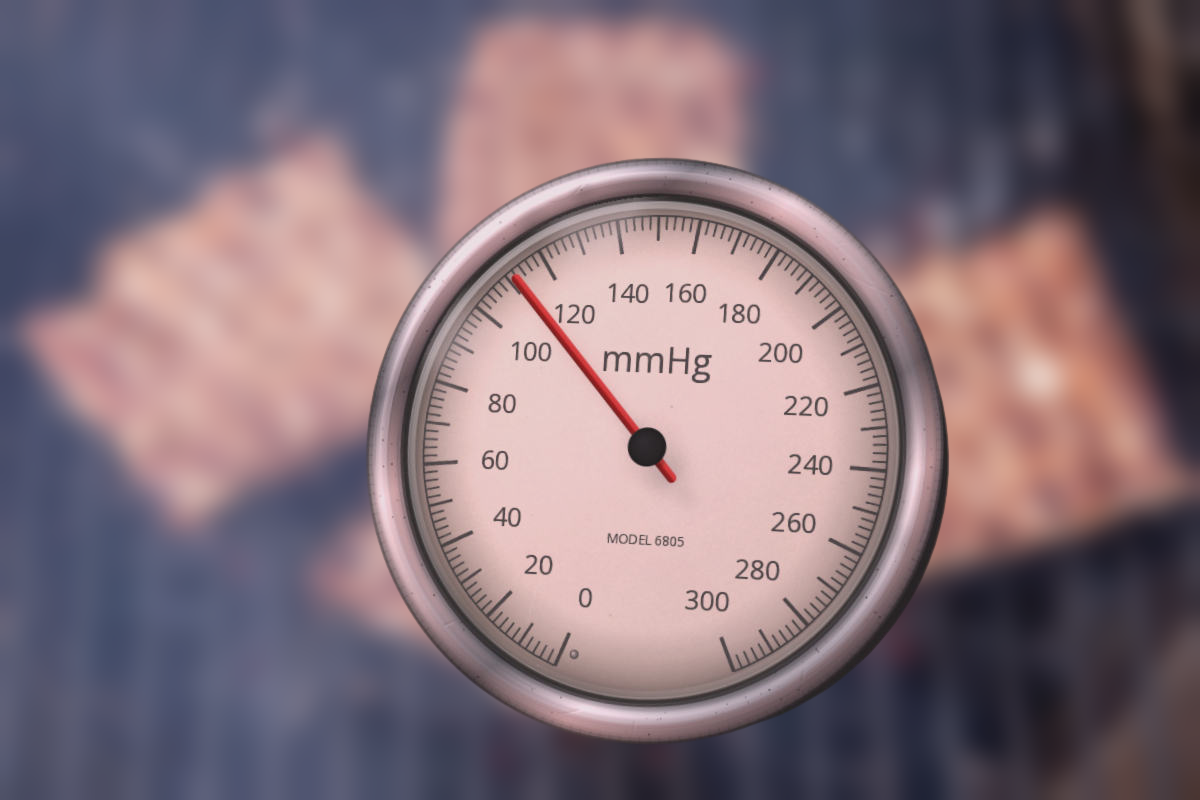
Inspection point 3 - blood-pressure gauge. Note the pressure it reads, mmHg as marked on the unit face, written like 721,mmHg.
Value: 112,mmHg
